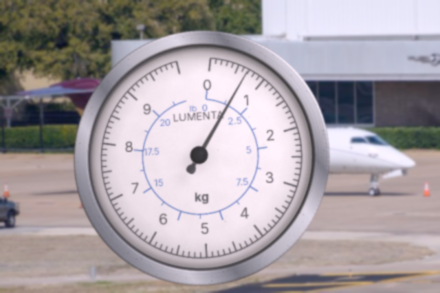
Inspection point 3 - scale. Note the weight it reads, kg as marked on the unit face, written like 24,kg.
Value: 0.7,kg
